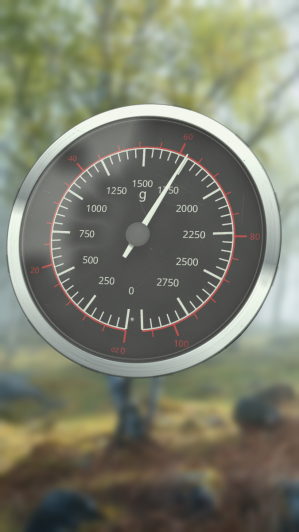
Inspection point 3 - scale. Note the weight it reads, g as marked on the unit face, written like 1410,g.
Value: 1750,g
